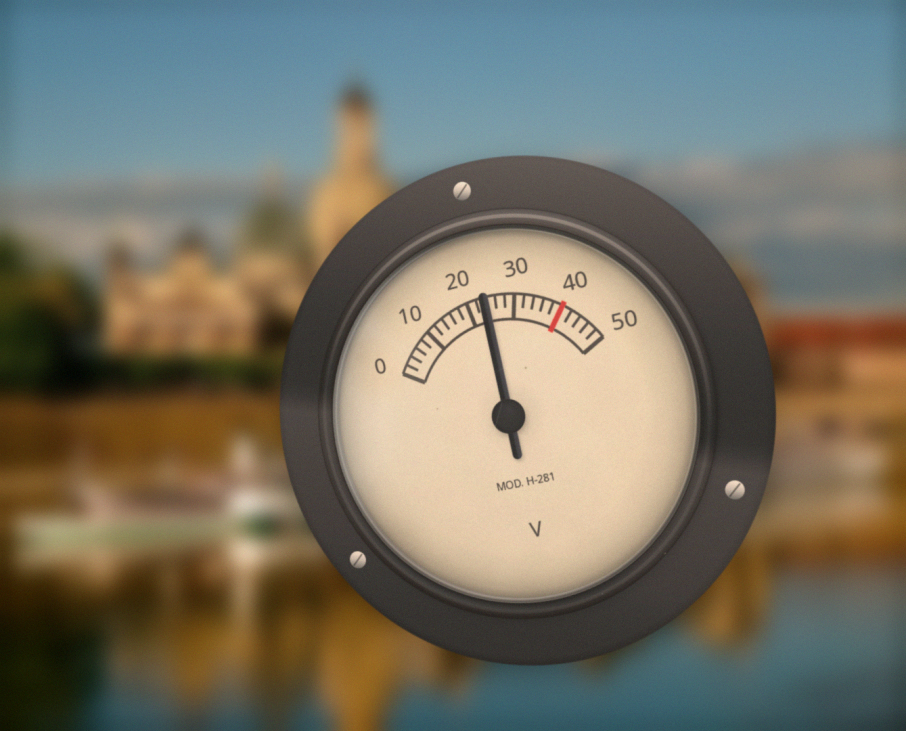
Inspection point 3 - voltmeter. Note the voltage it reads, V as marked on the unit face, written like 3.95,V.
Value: 24,V
